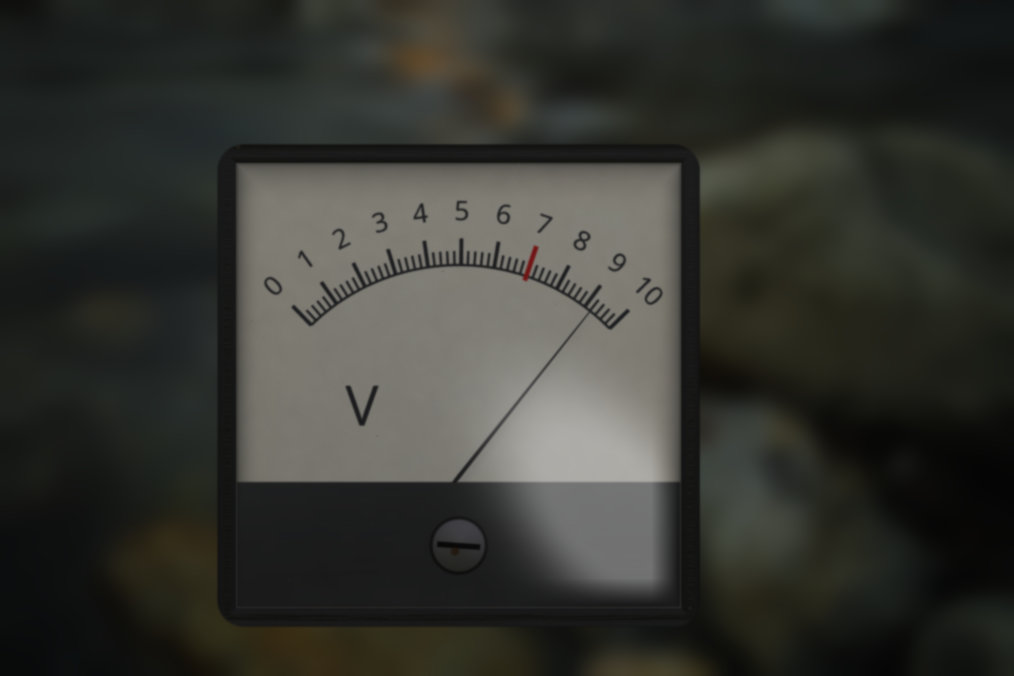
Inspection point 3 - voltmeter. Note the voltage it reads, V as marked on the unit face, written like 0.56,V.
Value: 9.2,V
